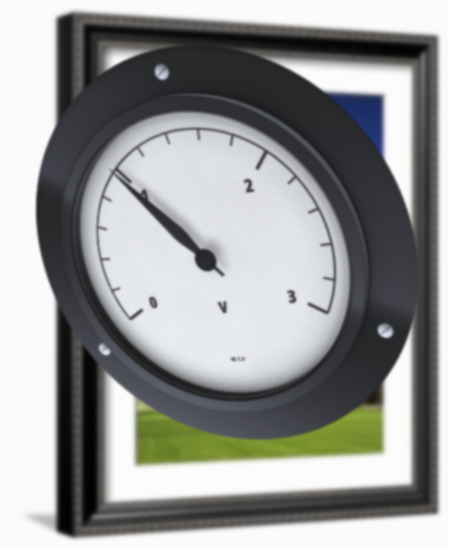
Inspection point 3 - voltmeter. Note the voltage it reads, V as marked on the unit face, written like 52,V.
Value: 1,V
